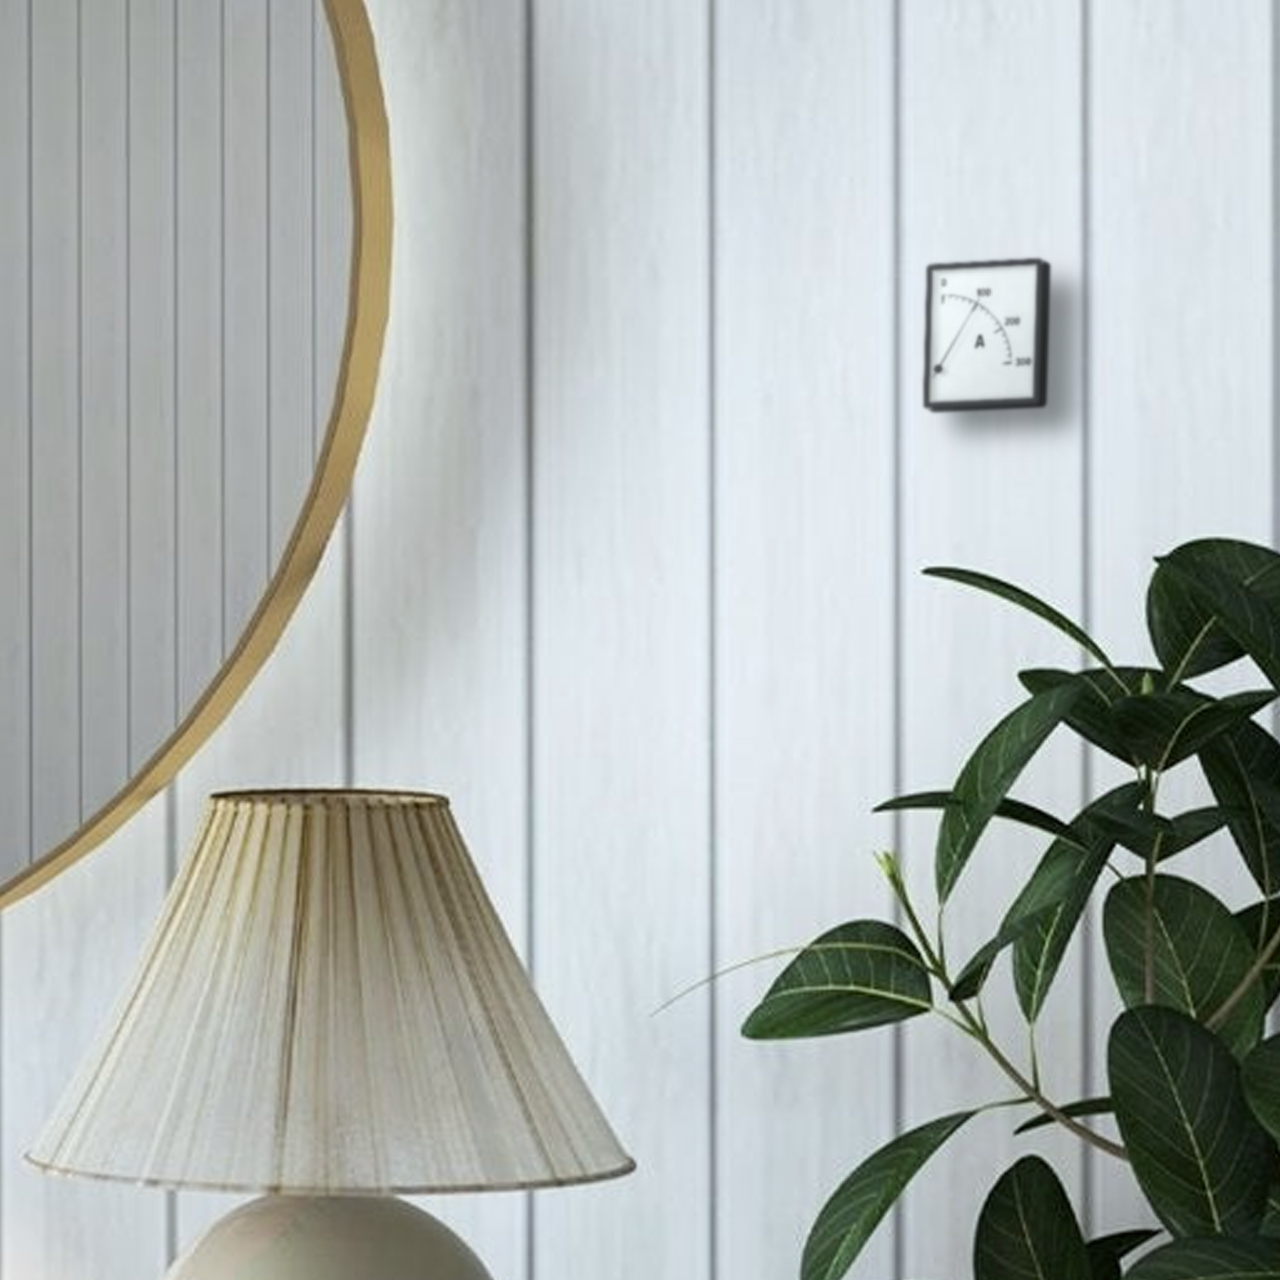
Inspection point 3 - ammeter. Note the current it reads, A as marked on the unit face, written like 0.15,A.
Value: 100,A
